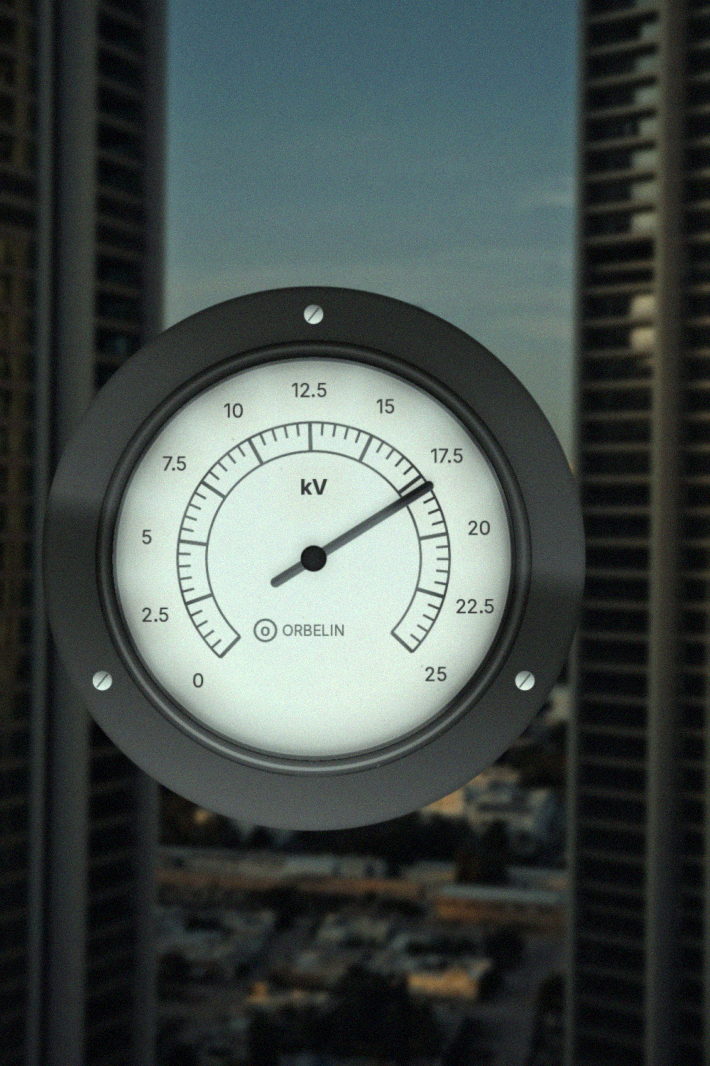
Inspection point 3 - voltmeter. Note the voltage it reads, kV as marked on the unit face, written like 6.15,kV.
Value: 18,kV
